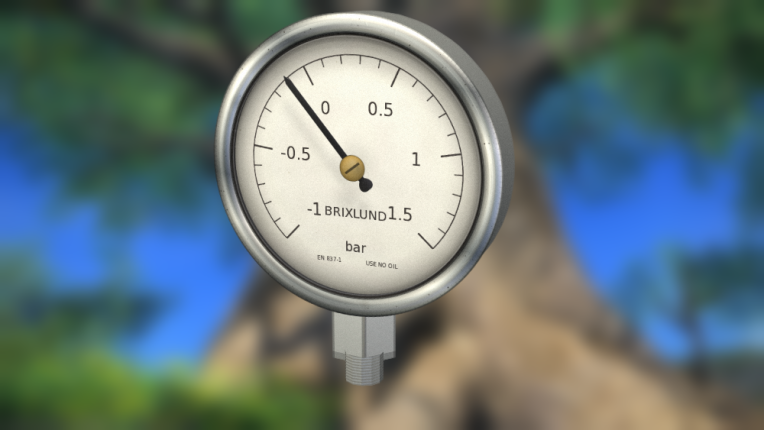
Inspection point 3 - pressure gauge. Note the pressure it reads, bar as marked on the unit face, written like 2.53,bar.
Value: -0.1,bar
